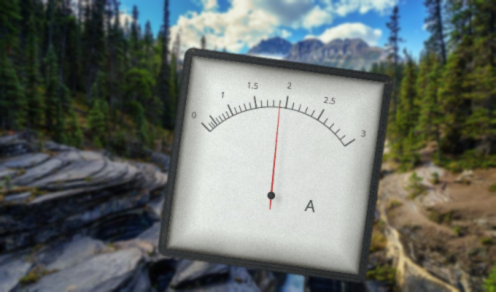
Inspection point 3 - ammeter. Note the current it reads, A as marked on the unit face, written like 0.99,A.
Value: 1.9,A
